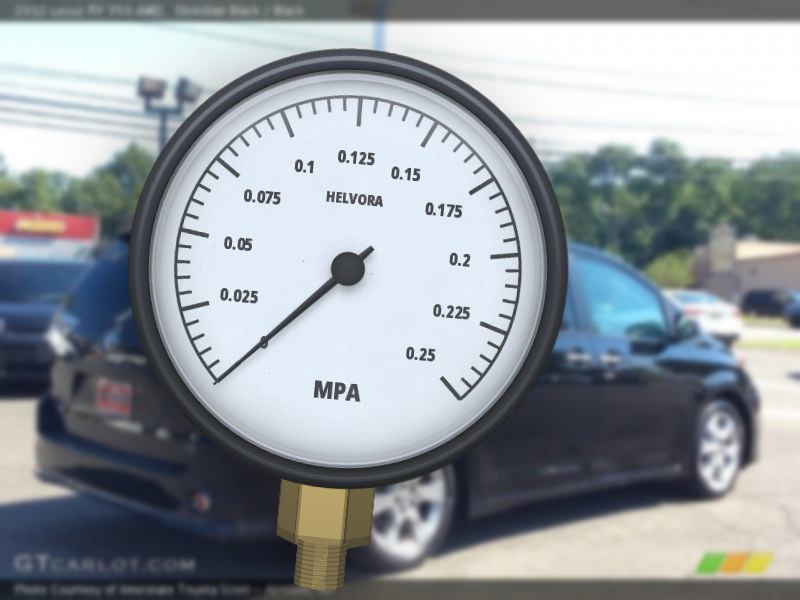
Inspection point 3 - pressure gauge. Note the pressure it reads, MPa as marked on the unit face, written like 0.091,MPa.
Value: 0,MPa
